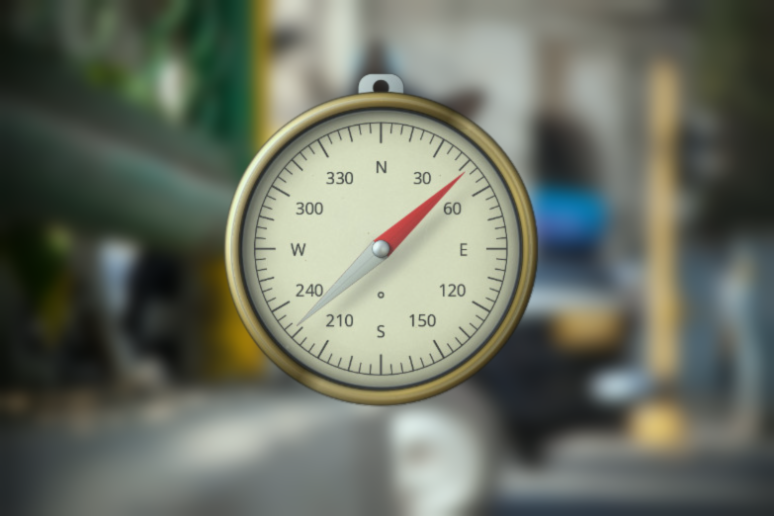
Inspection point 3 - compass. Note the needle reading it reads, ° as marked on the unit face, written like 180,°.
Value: 47.5,°
